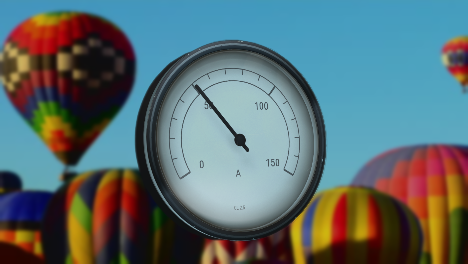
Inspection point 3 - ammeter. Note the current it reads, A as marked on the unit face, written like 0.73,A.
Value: 50,A
